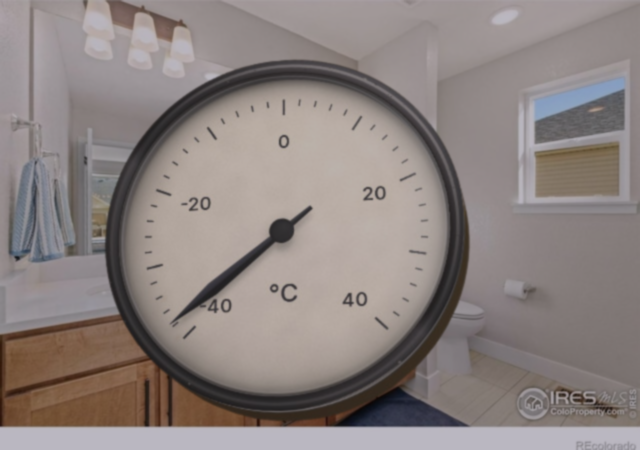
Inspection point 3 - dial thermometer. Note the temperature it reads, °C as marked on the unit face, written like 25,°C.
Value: -38,°C
